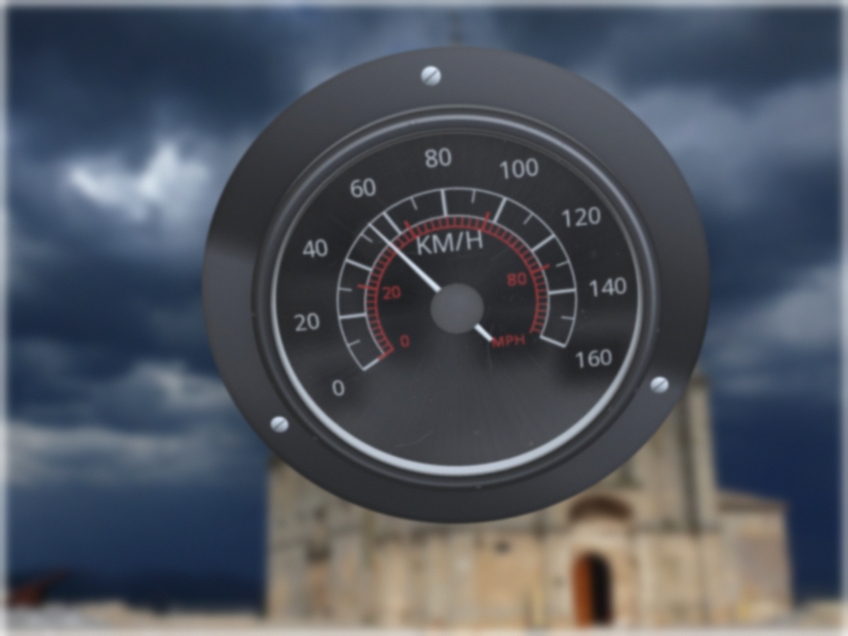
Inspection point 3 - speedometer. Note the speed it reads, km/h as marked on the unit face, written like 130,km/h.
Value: 55,km/h
